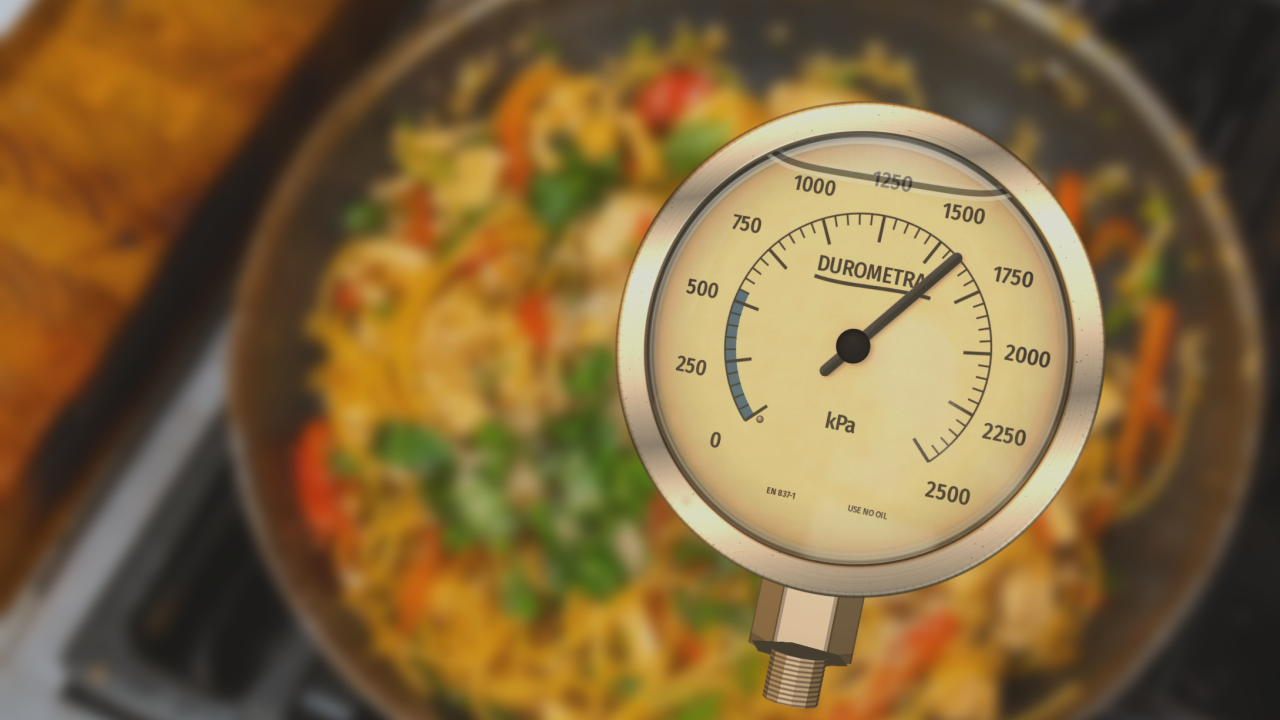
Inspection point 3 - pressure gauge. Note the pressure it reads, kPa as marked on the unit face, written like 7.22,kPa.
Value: 1600,kPa
